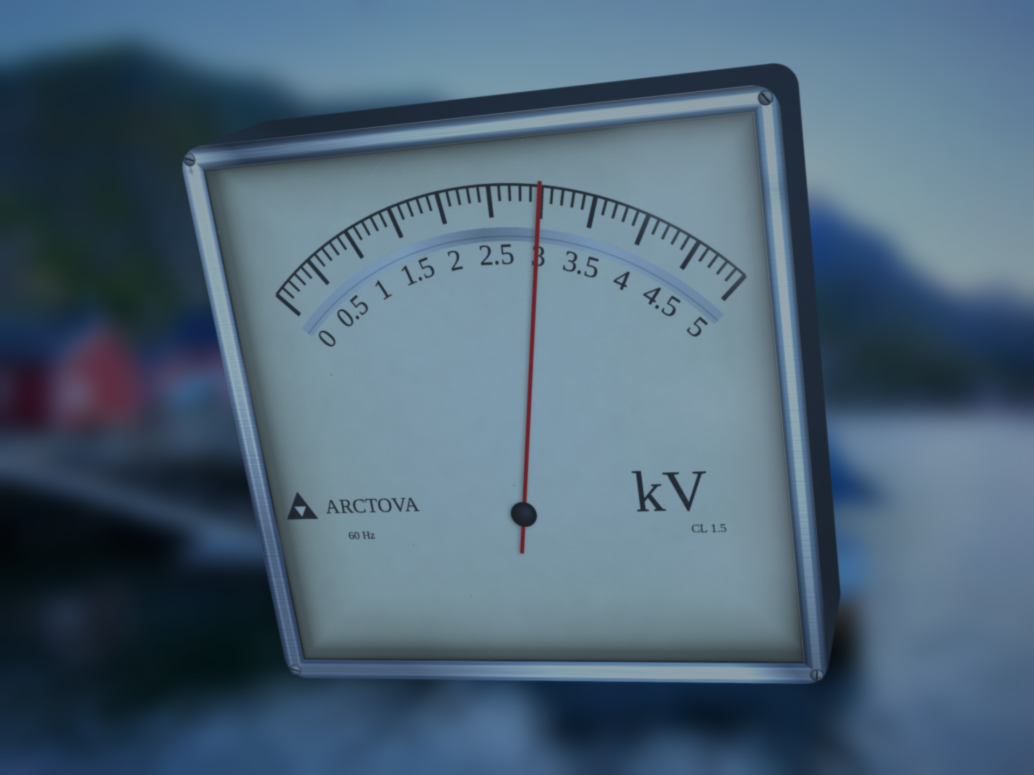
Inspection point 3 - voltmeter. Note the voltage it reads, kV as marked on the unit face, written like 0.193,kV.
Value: 3,kV
